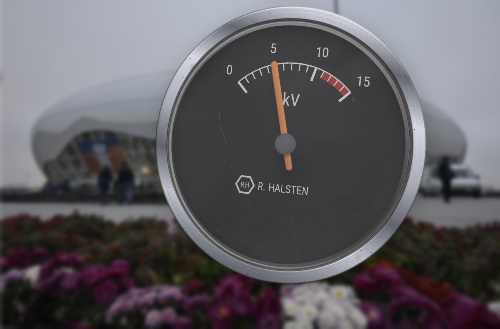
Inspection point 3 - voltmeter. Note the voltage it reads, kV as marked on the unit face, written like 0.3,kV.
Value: 5,kV
